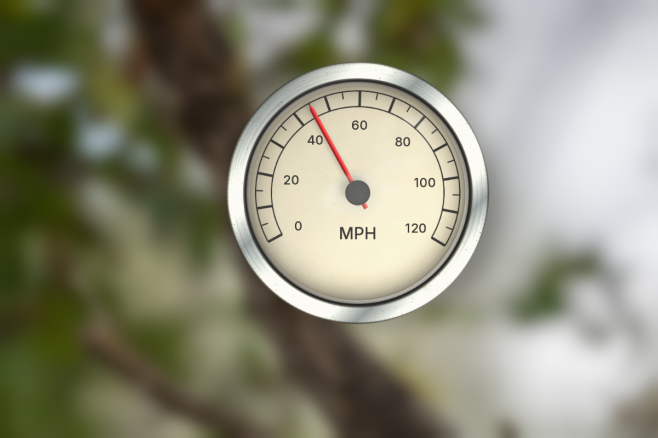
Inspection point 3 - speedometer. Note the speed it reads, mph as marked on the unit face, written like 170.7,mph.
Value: 45,mph
